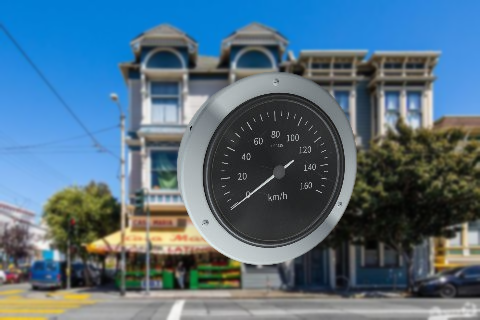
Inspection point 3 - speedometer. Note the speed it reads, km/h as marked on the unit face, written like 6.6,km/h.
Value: 0,km/h
